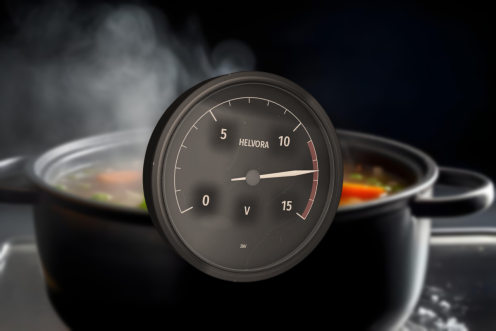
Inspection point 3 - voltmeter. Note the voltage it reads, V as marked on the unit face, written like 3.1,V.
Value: 12.5,V
